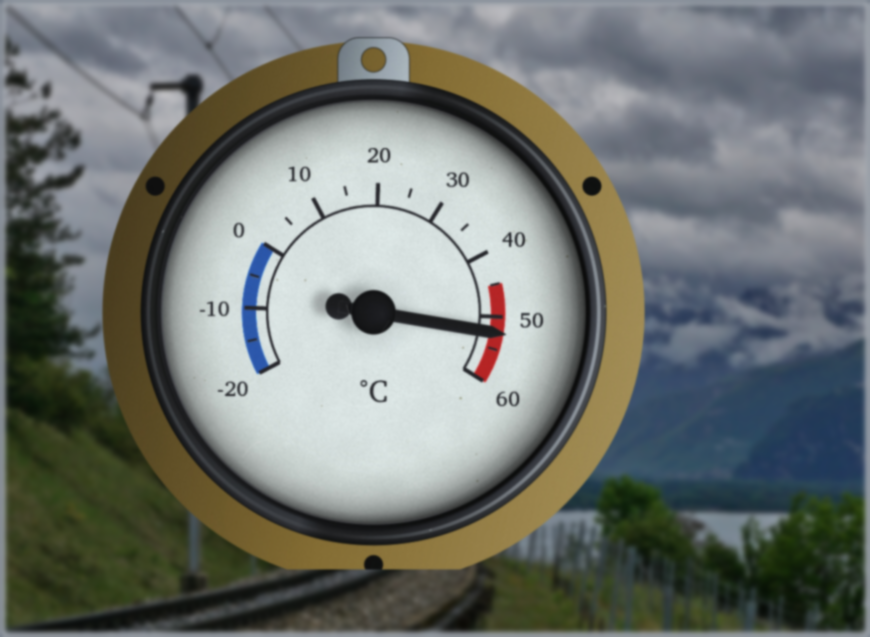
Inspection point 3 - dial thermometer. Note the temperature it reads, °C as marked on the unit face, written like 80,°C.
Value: 52.5,°C
